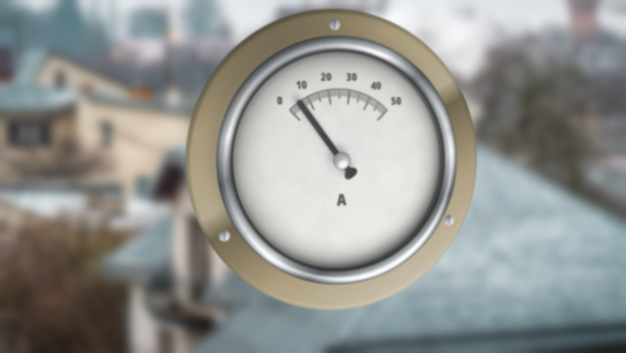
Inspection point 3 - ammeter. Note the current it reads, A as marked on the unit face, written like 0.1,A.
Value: 5,A
